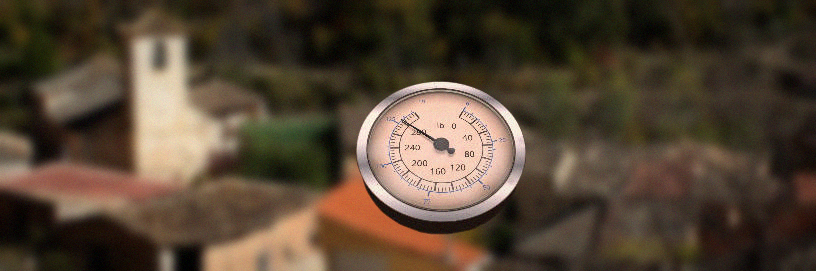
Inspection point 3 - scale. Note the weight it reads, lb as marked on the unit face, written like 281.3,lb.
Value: 280,lb
